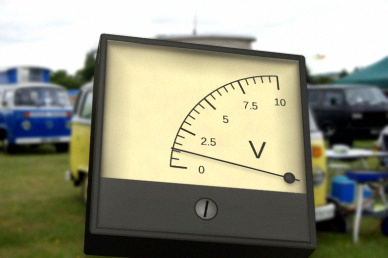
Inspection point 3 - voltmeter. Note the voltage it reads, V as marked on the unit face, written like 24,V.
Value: 1,V
